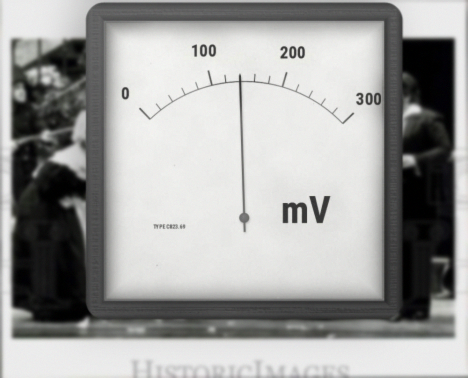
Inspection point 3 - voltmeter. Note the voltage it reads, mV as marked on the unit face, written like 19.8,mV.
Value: 140,mV
